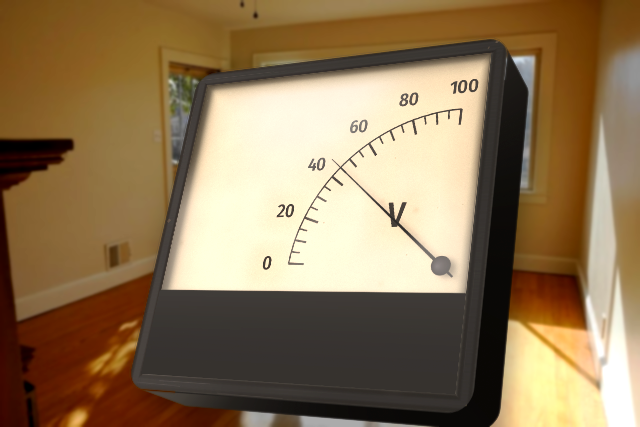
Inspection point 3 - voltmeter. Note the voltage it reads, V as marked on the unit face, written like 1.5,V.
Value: 45,V
